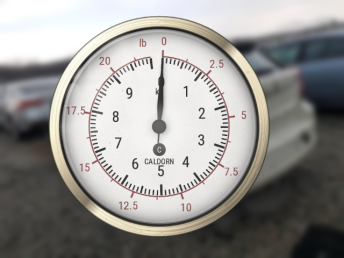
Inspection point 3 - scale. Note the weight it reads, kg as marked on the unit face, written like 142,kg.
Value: 0,kg
